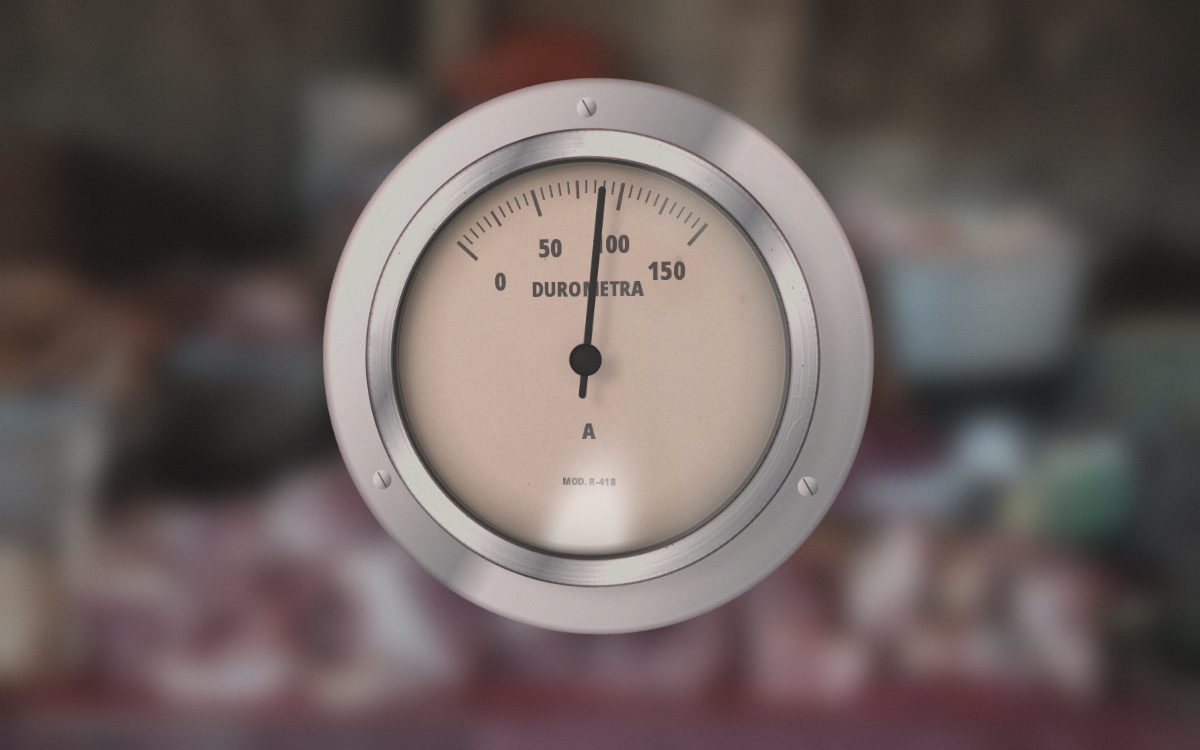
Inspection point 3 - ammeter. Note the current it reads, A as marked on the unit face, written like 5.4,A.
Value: 90,A
